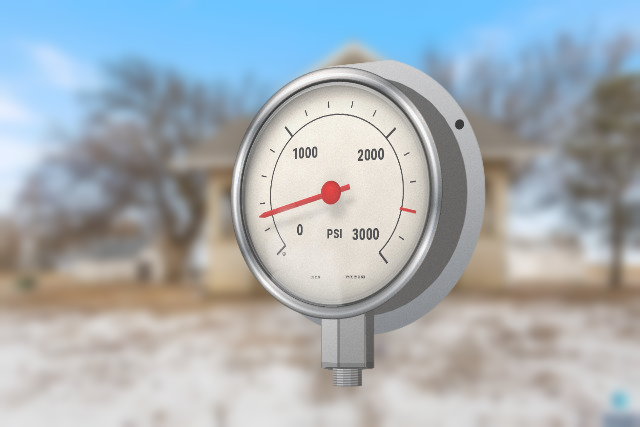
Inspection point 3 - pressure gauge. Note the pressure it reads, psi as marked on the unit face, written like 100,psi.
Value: 300,psi
